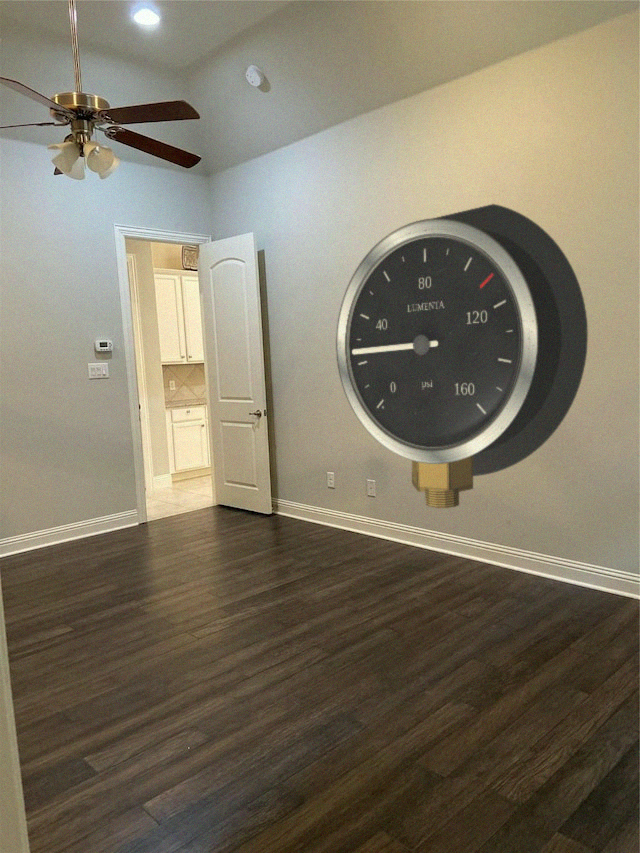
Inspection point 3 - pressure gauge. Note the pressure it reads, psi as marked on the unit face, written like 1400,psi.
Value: 25,psi
